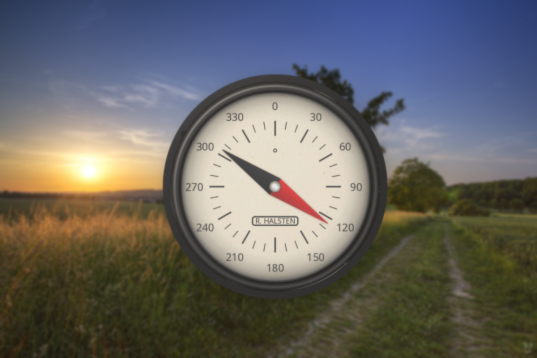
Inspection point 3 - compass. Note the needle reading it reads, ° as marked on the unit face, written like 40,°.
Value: 125,°
